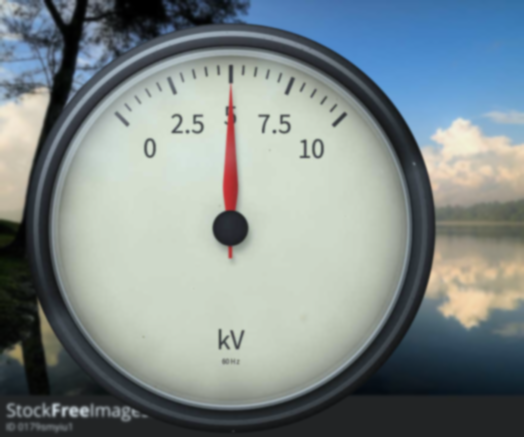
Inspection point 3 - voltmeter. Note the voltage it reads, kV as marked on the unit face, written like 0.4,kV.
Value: 5,kV
